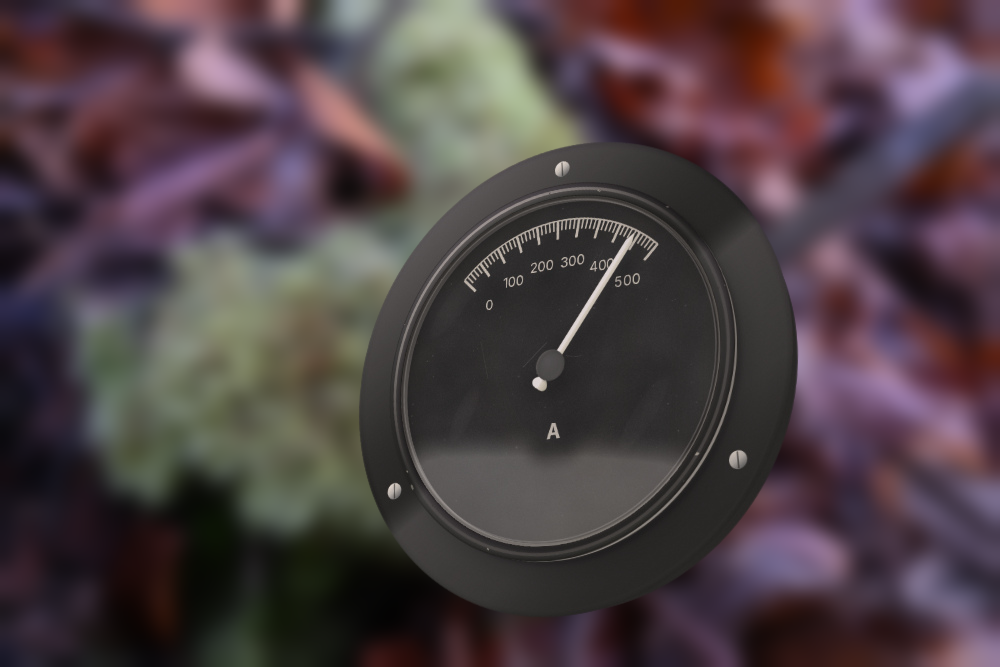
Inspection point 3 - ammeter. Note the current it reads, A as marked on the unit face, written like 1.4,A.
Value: 450,A
